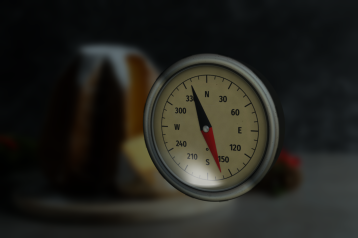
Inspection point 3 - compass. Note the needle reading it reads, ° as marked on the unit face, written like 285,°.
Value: 160,°
